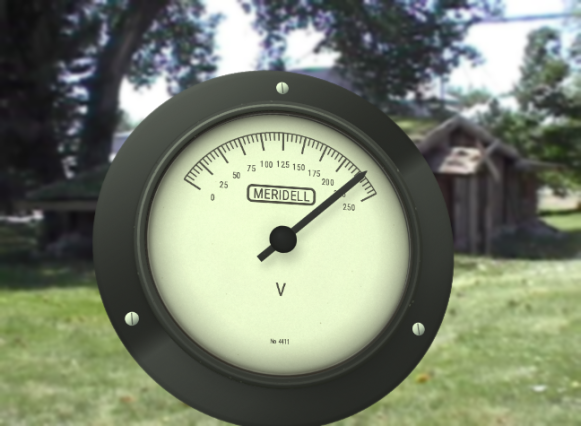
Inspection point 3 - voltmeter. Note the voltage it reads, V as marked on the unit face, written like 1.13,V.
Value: 225,V
